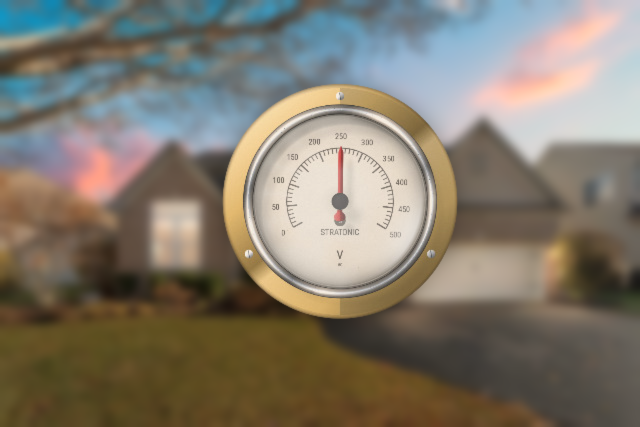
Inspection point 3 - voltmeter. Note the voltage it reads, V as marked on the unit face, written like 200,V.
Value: 250,V
